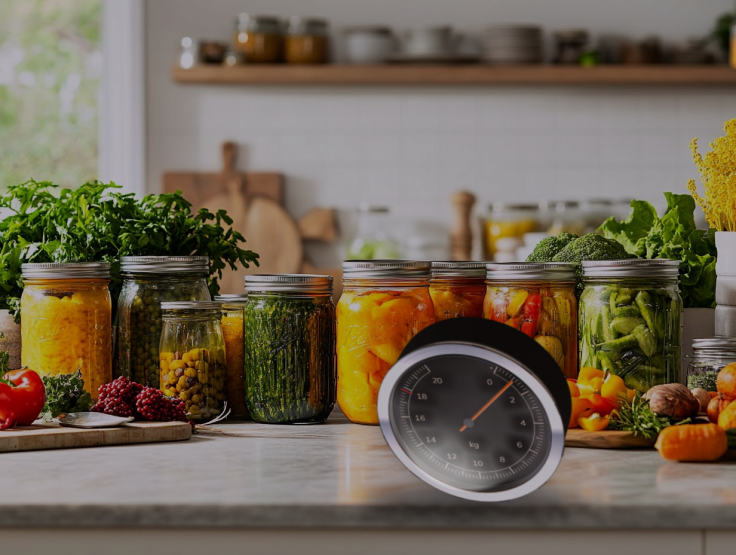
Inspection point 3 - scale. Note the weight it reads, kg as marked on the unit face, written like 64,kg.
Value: 1,kg
